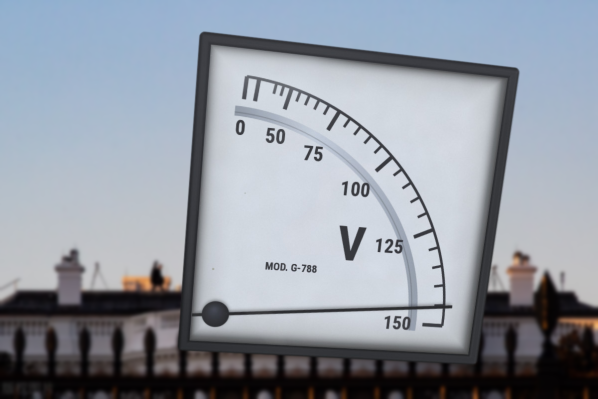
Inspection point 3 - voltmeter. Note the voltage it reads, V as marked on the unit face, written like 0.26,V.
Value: 145,V
